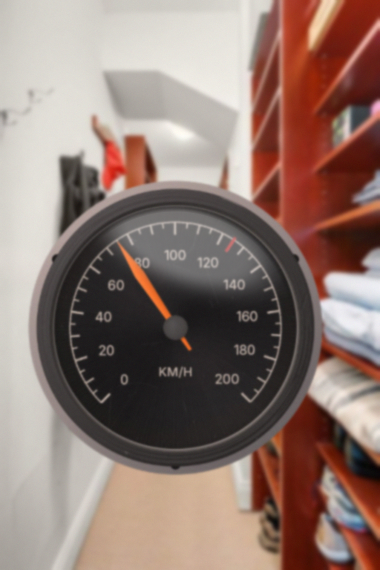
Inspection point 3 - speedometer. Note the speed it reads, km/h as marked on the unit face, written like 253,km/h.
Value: 75,km/h
